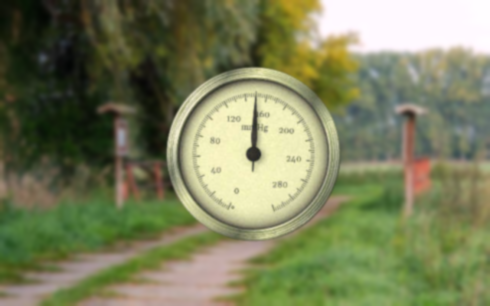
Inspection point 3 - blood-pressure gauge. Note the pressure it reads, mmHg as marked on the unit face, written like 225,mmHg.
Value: 150,mmHg
